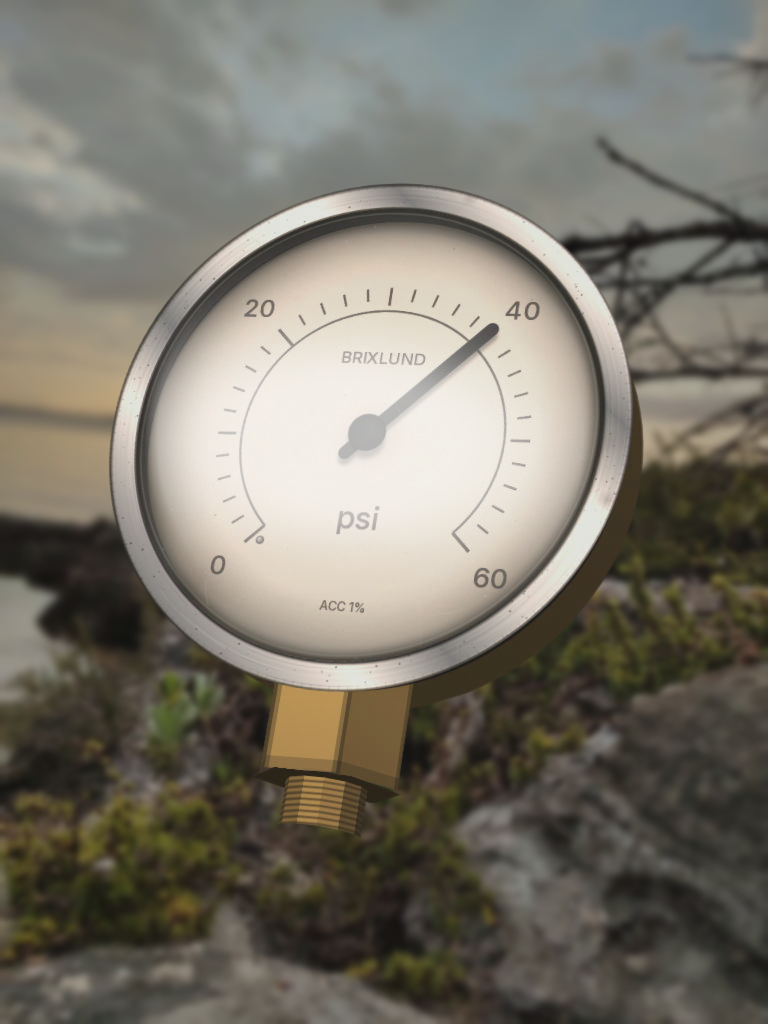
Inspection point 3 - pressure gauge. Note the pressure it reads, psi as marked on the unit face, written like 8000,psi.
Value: 40,psi
